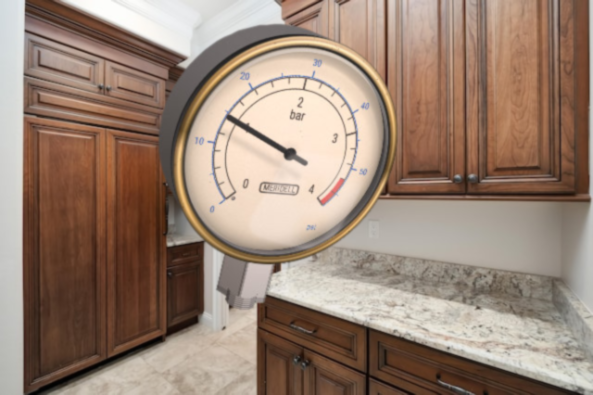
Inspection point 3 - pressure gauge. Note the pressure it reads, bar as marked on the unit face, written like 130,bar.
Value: 1,bar
